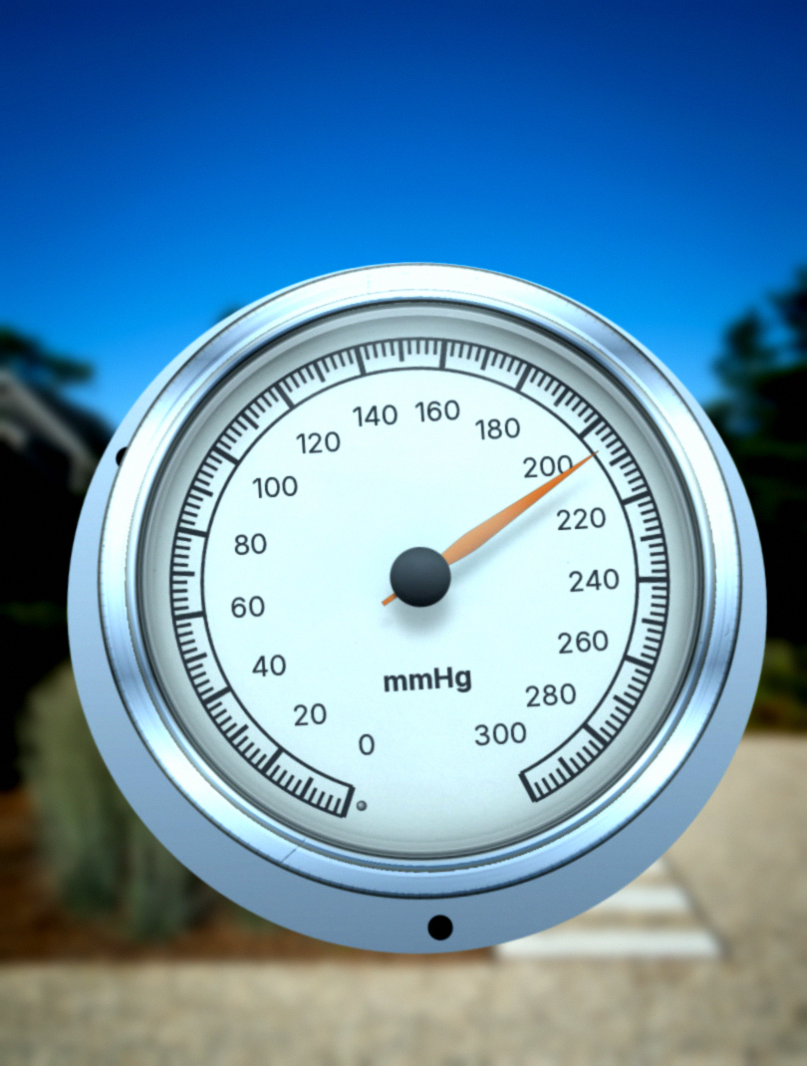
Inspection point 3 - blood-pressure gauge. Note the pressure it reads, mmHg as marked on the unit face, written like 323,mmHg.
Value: 206,mmHg
